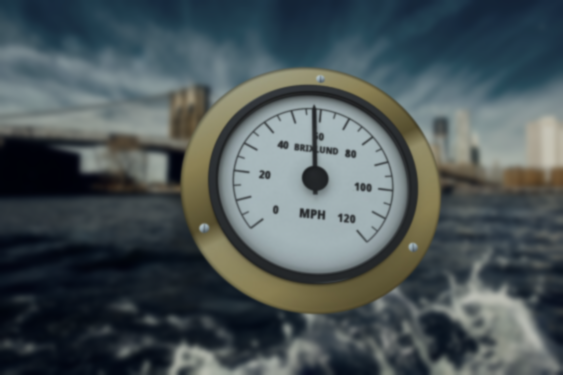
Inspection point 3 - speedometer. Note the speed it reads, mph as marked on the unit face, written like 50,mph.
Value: 57.5,mph
